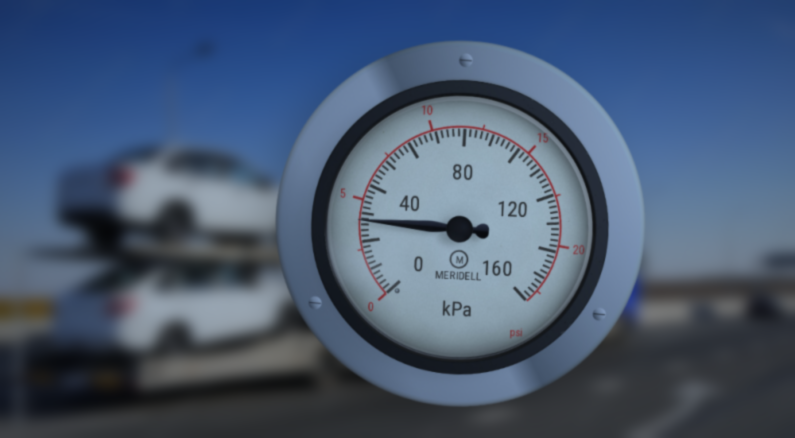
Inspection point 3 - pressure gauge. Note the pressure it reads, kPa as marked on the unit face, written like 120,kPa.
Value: 28,kPa
